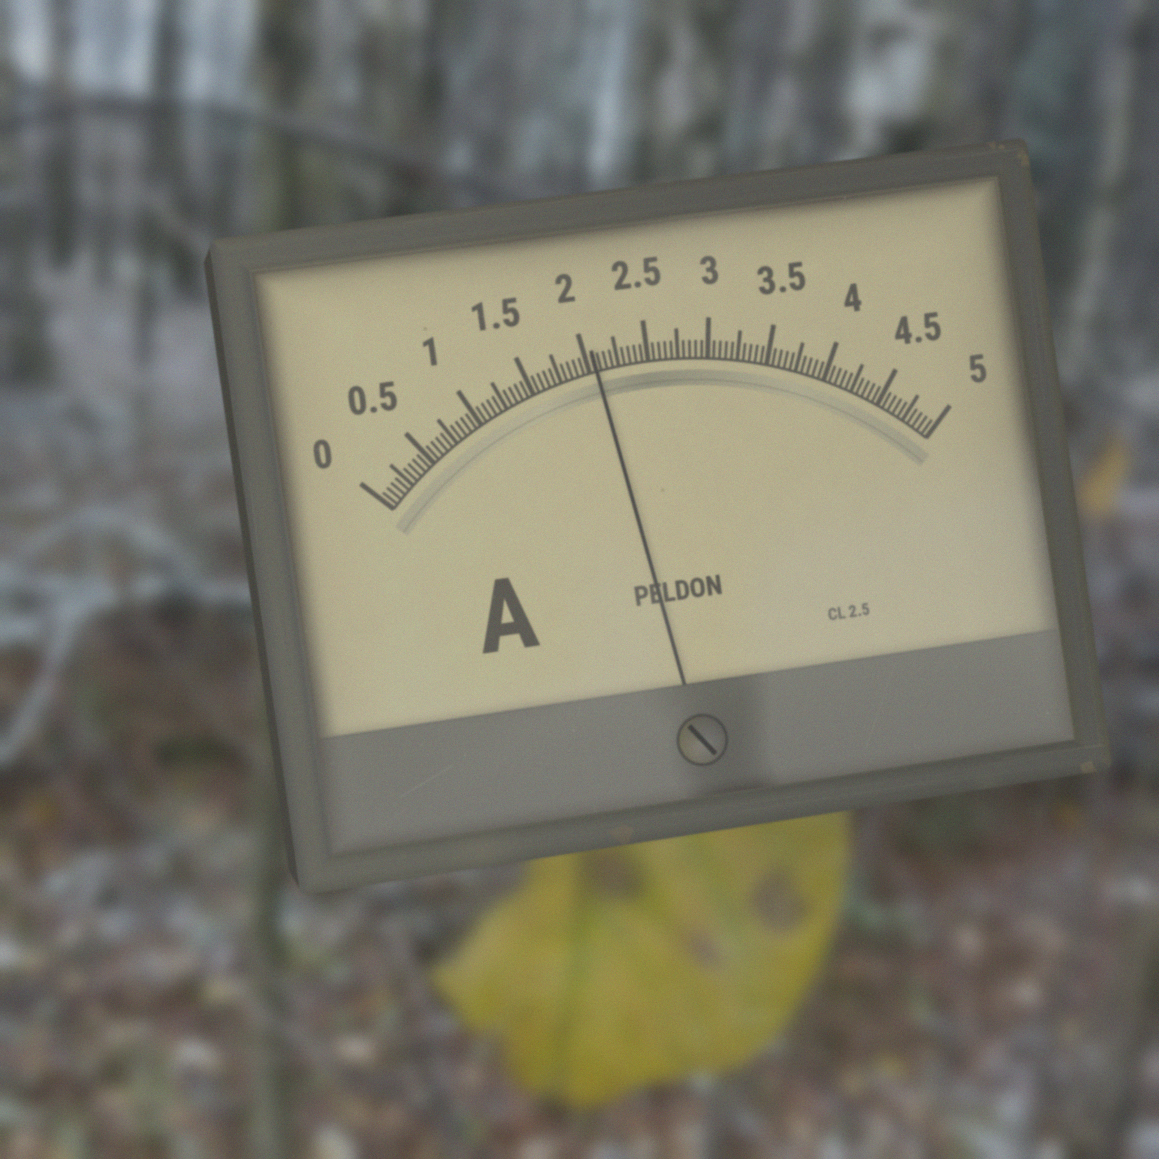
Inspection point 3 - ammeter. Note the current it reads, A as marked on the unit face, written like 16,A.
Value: 2.05,A
